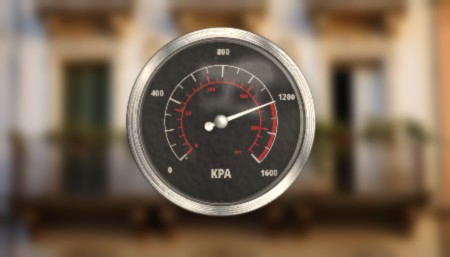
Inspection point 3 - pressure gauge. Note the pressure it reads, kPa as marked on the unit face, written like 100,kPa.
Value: 1200,kPa
